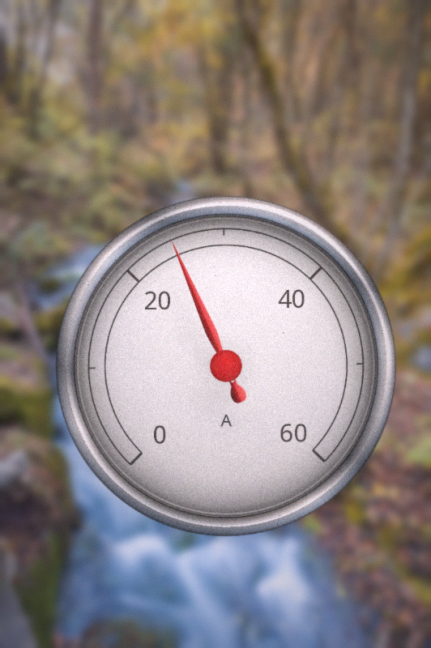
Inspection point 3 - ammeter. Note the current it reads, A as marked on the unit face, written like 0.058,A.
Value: 25,A
